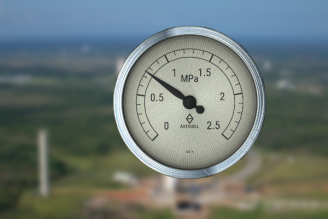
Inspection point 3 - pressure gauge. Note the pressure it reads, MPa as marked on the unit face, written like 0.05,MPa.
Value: 0.75,MPa
